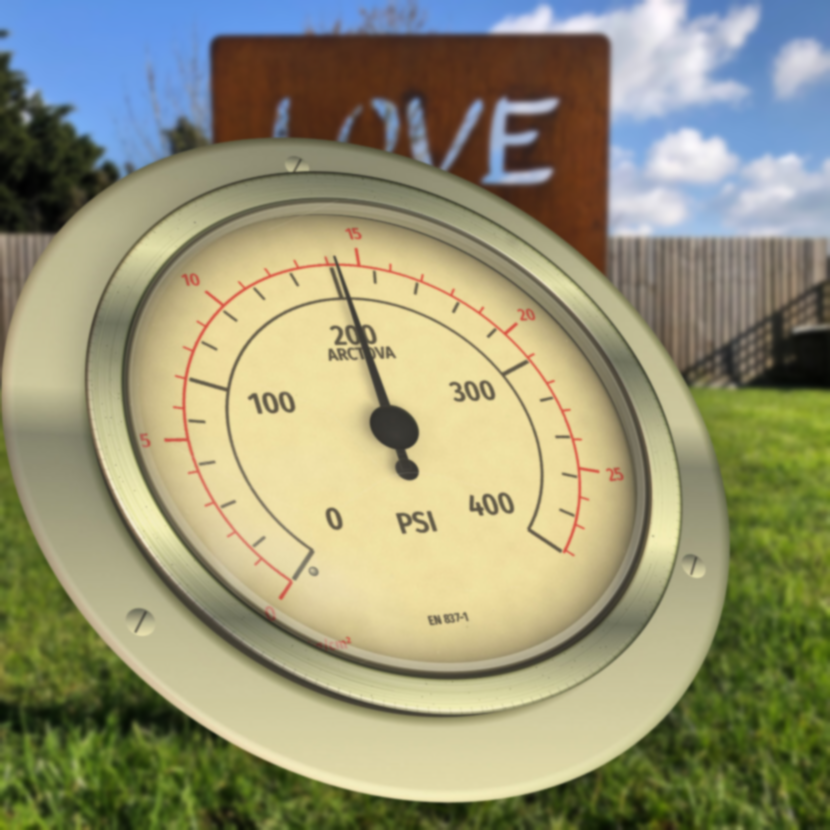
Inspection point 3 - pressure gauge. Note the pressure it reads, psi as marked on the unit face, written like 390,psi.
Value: 200,psi
